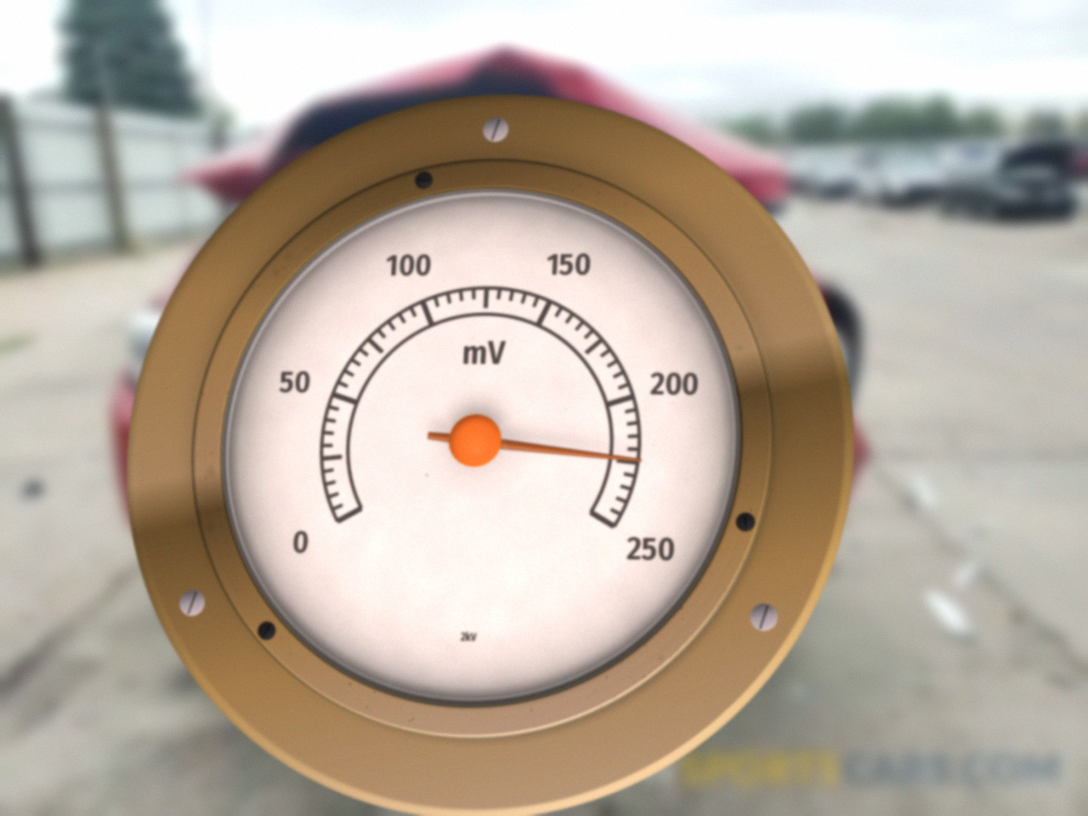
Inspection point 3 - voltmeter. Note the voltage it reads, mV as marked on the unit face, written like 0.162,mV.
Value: 225,mV
